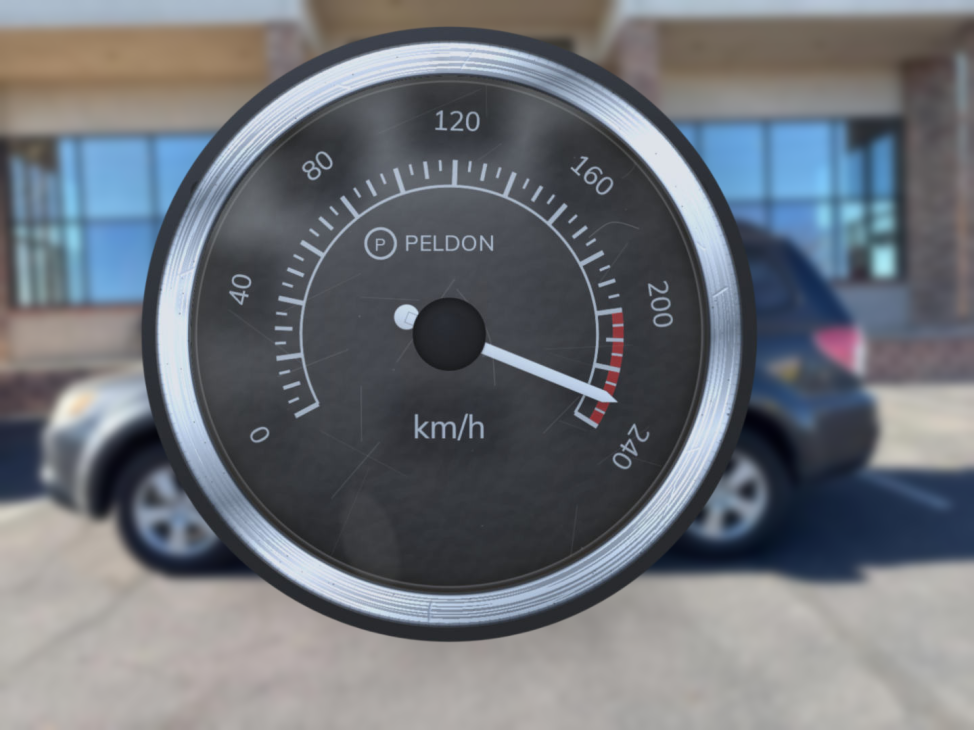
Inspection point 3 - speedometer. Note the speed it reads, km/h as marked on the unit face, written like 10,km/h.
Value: 230,km/h
